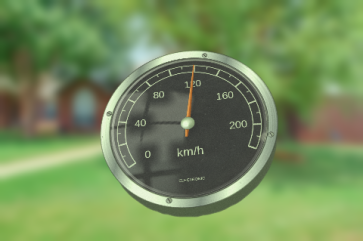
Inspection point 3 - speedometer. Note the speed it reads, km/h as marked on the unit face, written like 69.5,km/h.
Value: 120,km/h
